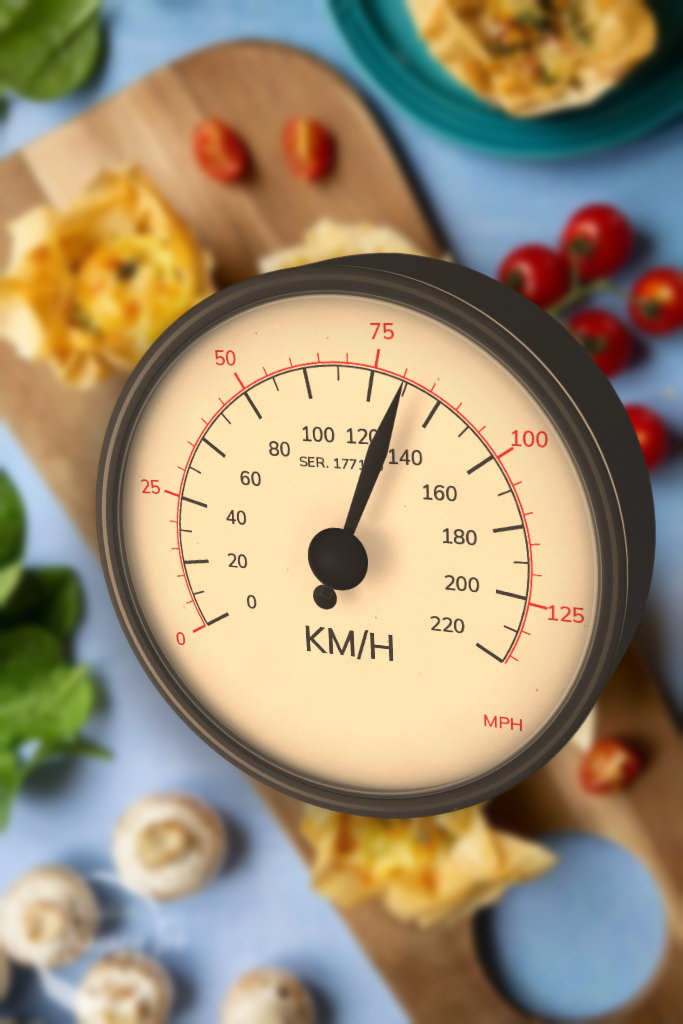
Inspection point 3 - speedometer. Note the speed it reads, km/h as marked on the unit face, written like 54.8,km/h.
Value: 130,km/h
